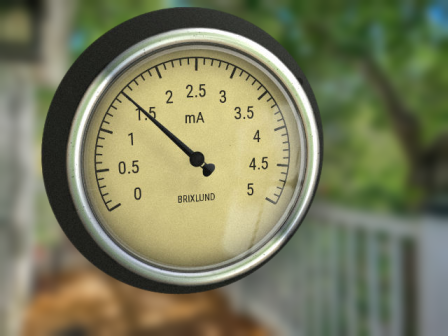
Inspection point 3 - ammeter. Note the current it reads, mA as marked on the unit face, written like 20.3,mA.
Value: 1.5,mA
